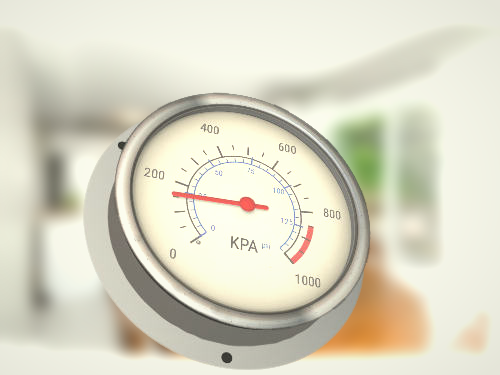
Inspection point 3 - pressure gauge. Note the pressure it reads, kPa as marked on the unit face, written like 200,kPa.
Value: 150,kPa
